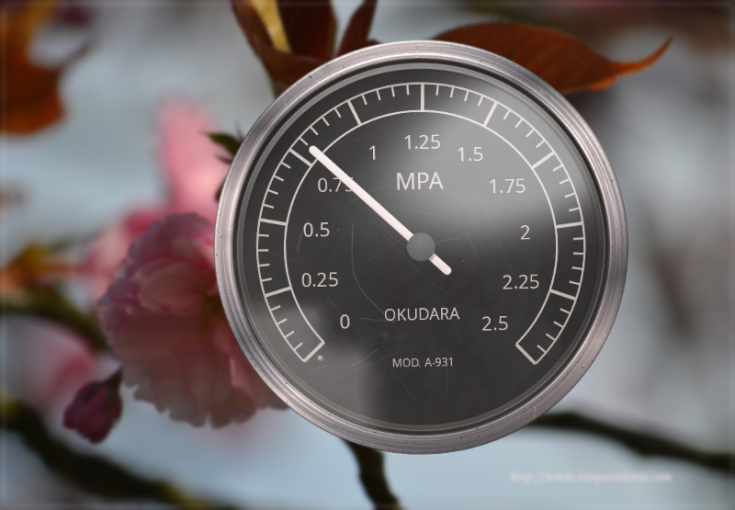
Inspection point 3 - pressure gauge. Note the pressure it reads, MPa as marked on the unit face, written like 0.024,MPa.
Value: 0.8,MPa
